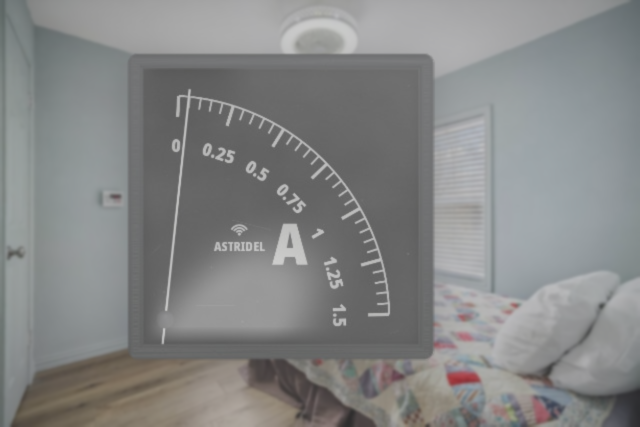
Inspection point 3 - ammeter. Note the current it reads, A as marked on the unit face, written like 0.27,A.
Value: 0.05,A
